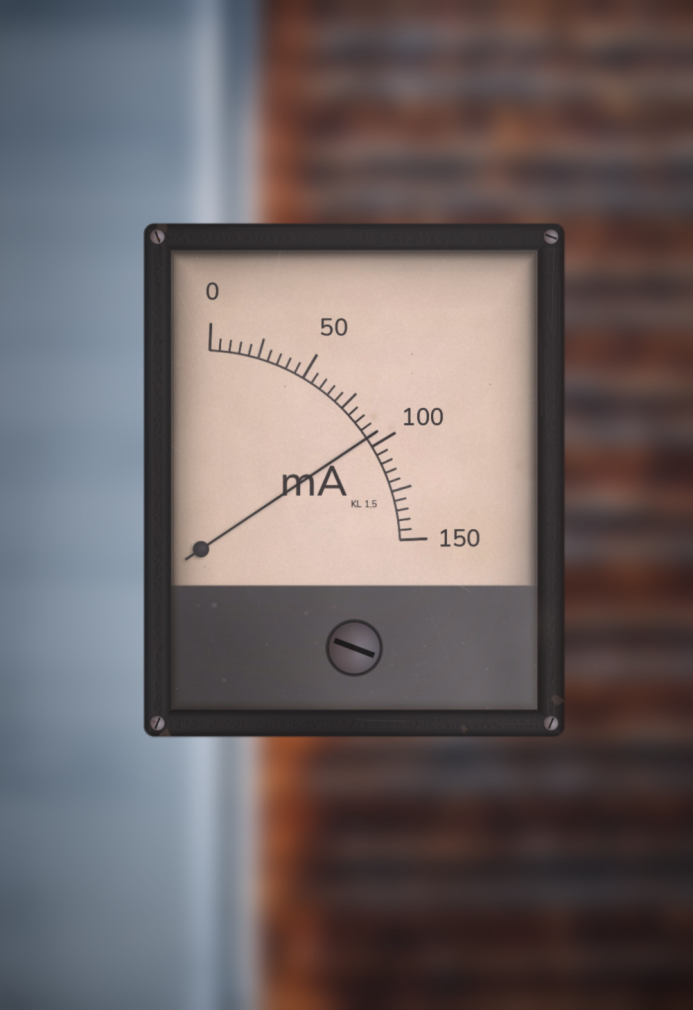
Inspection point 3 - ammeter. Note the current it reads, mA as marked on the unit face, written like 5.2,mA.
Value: 95,mA
